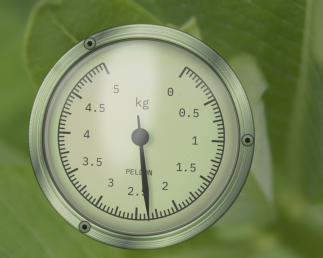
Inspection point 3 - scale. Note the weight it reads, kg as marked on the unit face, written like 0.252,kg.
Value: 2.35,kg
